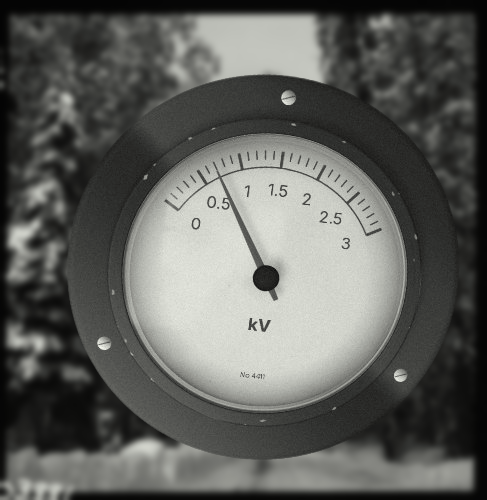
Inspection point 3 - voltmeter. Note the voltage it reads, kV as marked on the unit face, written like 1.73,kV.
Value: 0.7,kV
